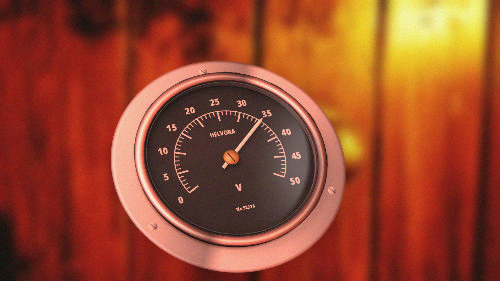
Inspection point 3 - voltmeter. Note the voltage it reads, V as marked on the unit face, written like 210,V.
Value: 35,V
